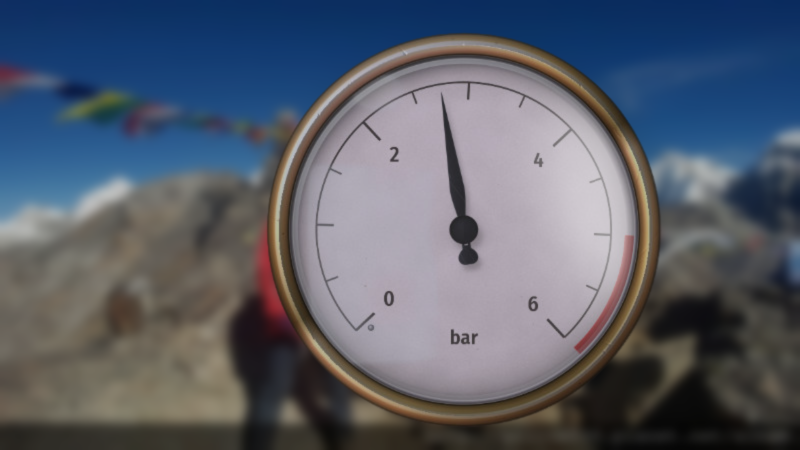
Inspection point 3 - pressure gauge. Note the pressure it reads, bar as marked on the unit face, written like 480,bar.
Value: 2.75,bar
